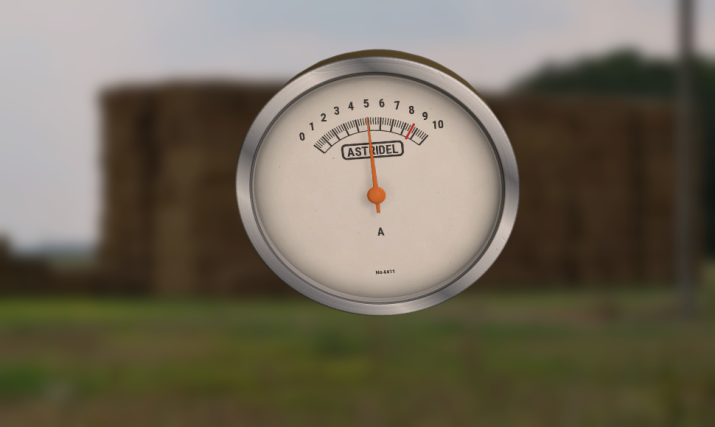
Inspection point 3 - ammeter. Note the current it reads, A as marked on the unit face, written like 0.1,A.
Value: 5,A
